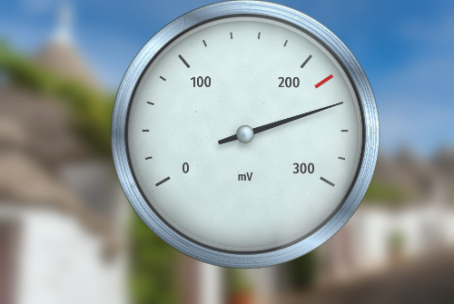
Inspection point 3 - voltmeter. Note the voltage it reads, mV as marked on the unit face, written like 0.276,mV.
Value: 240,mV
